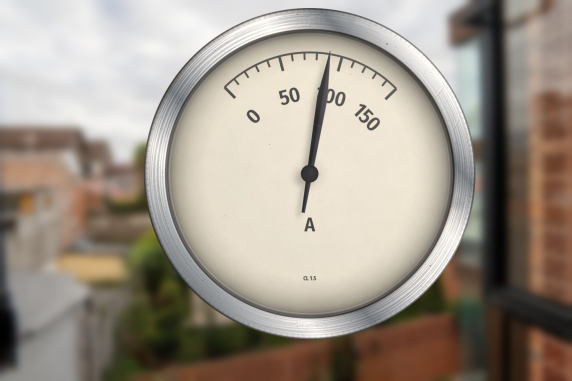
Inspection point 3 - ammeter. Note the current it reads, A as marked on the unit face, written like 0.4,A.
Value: 90,A
